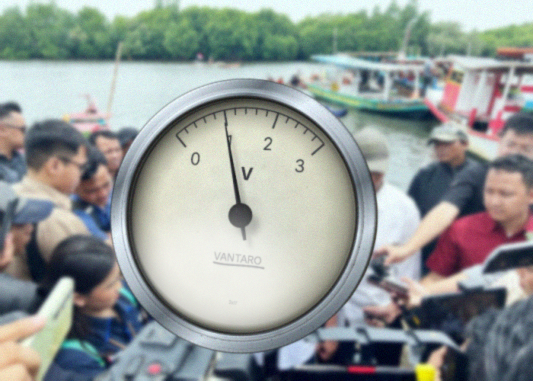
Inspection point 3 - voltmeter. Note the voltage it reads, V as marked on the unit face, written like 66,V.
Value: 1,V
